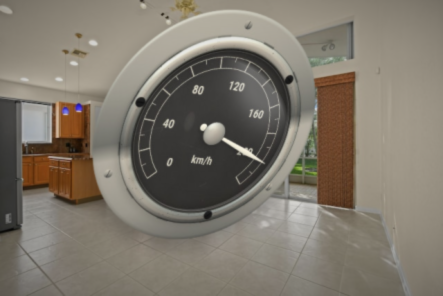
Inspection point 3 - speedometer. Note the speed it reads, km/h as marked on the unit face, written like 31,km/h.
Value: 200,km/h
